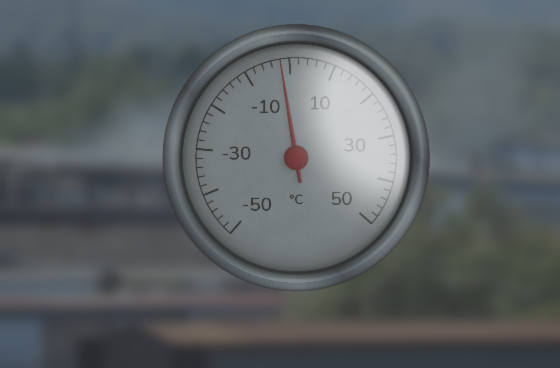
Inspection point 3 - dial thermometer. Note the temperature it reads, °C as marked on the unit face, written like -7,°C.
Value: -2,°C
